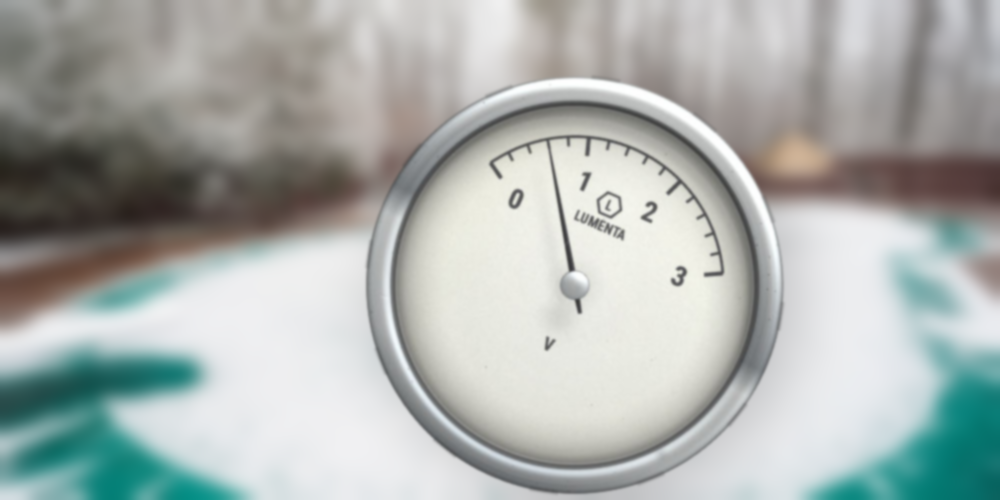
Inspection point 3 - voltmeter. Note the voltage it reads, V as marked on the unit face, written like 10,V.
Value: 0.6,V
